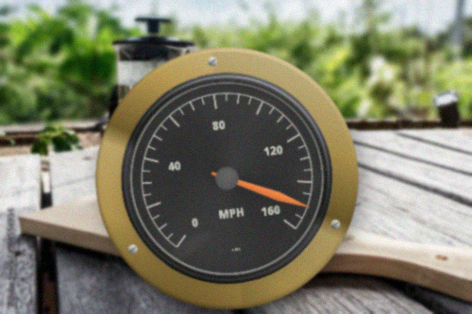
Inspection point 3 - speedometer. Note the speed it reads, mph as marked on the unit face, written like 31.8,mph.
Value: 150,mph
